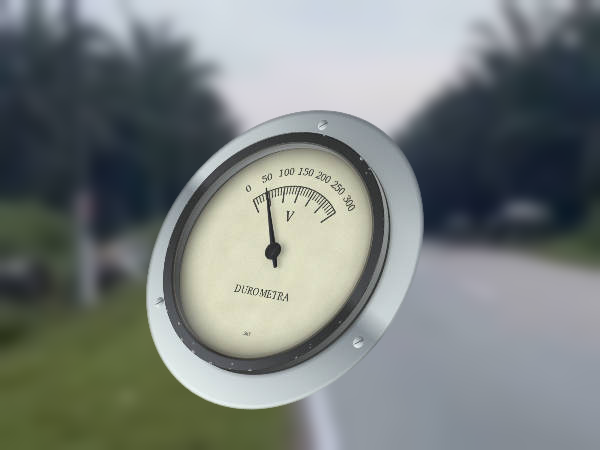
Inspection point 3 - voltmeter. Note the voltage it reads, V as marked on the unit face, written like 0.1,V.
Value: 50,V
